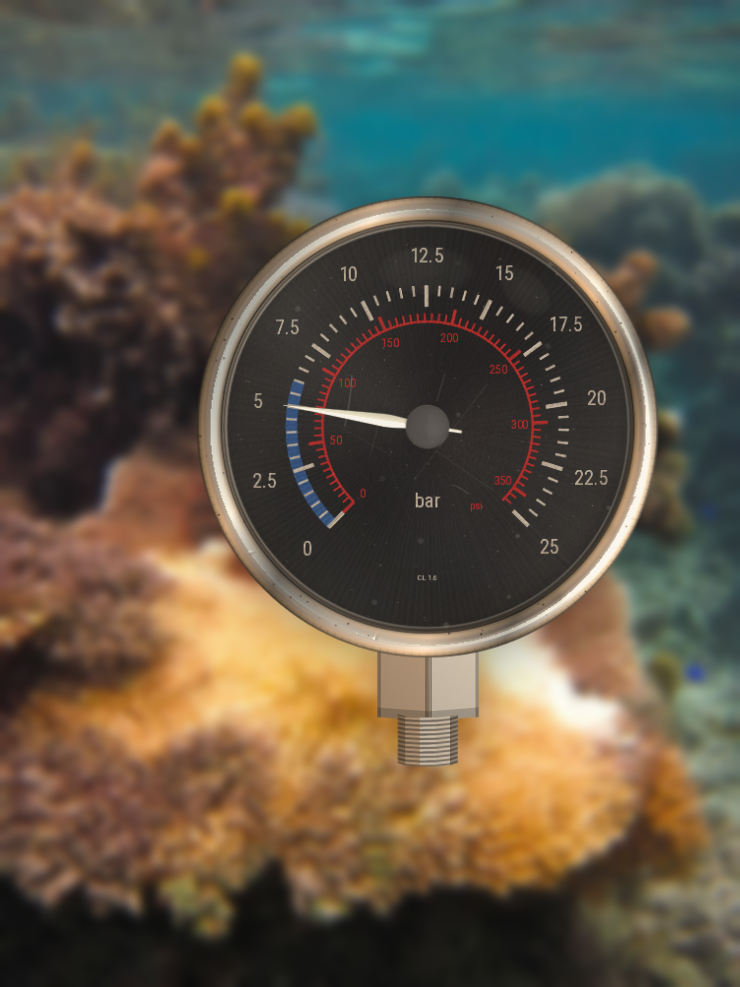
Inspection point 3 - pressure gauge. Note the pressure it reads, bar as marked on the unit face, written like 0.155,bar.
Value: 5,bar
